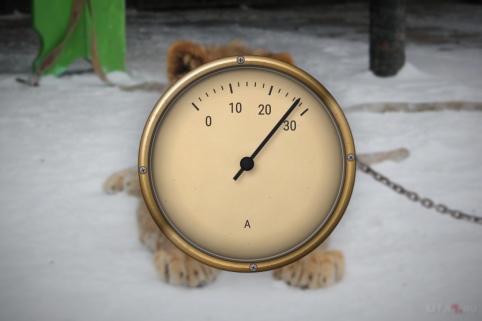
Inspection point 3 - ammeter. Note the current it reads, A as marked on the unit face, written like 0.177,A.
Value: 27,A
